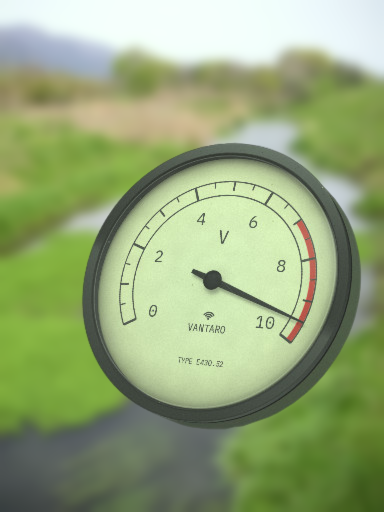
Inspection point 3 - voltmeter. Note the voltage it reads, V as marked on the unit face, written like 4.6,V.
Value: 9.5,V
